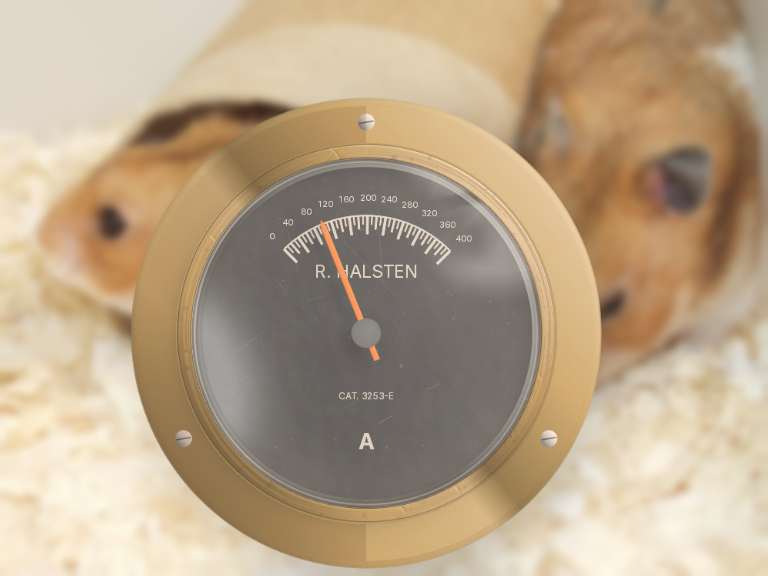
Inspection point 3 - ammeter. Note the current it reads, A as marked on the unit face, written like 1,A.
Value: 100,A
